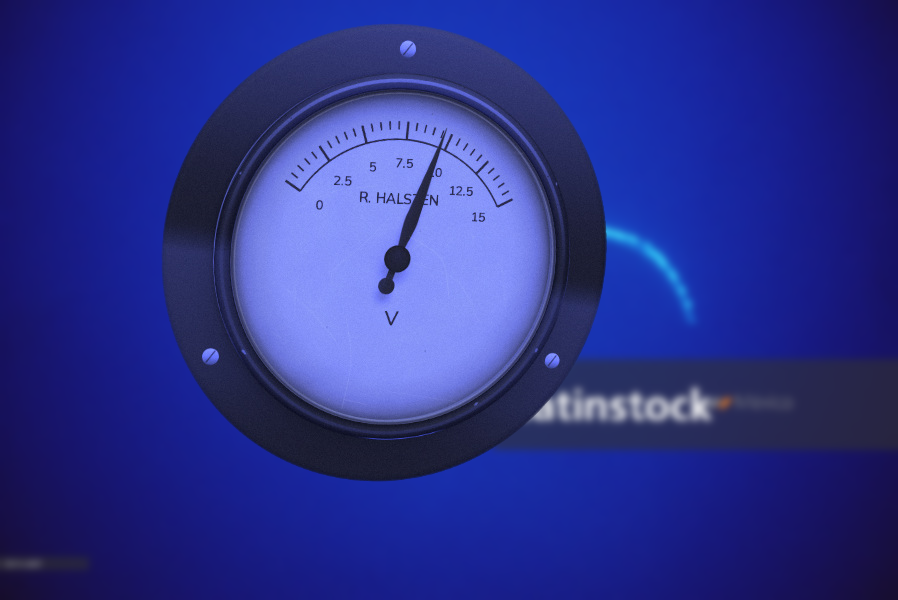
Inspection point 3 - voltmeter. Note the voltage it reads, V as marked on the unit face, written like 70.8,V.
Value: 9.5,V
